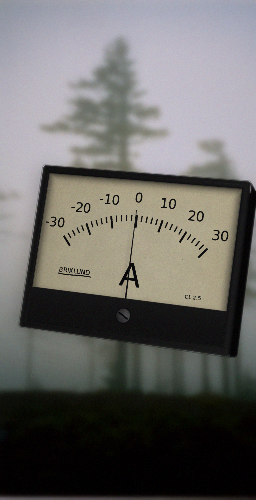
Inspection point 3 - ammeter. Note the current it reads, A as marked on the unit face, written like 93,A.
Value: 0,A
